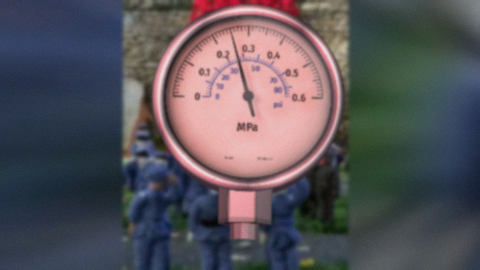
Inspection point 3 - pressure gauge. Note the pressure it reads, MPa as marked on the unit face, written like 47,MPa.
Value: 0.25,MPa
